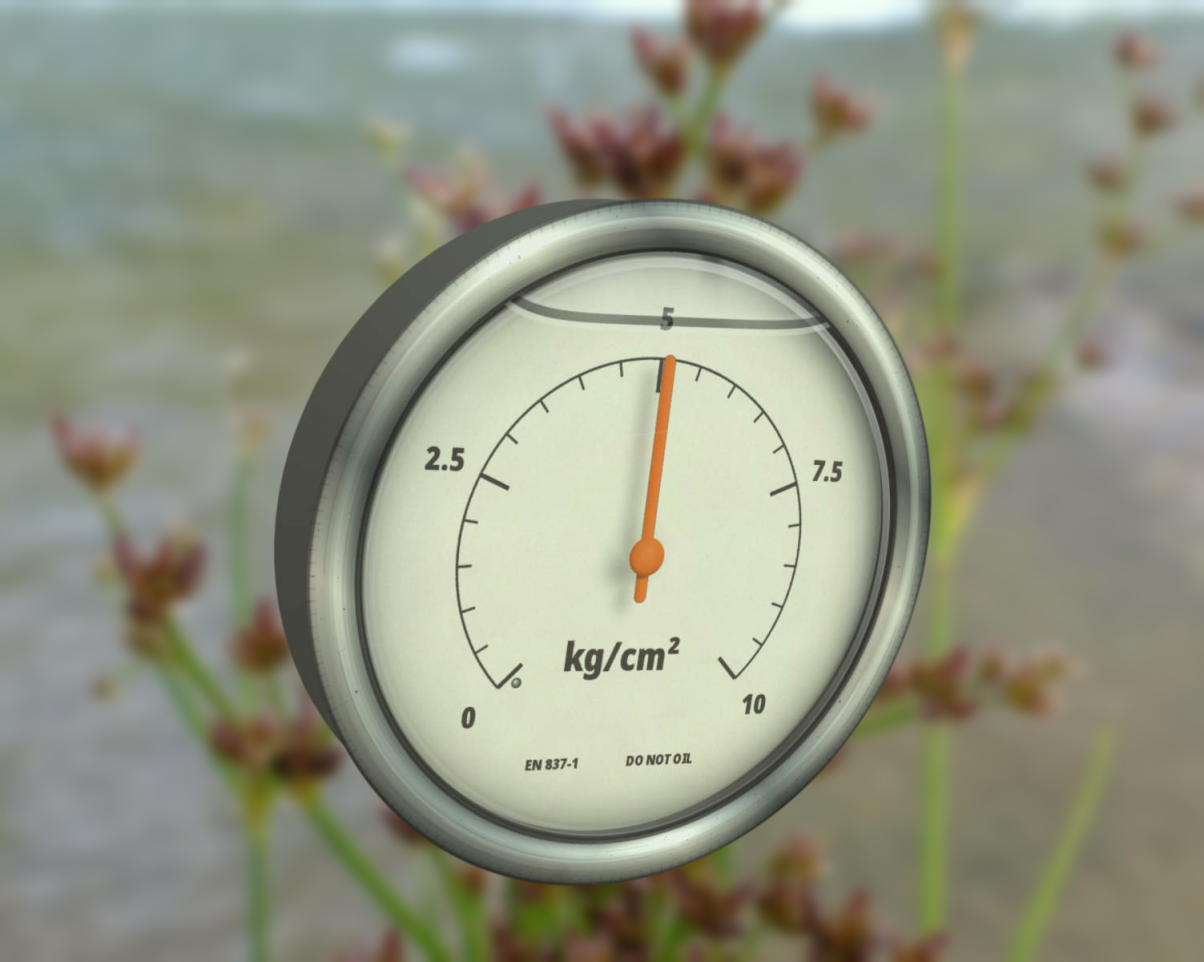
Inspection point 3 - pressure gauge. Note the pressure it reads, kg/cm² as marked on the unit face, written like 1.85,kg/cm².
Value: 5,kg/cm²
